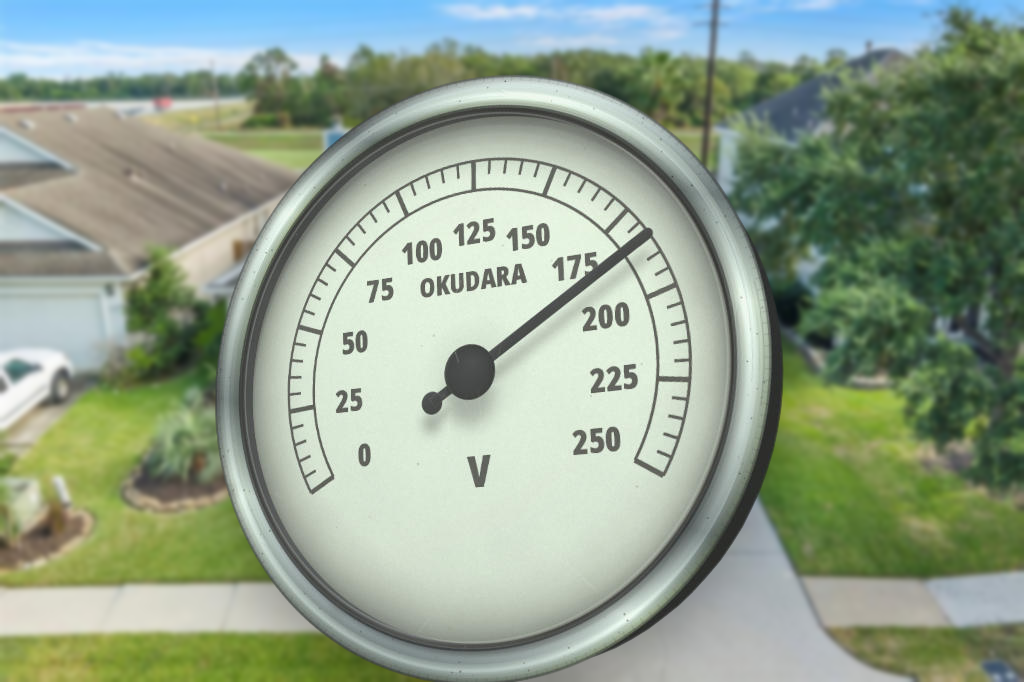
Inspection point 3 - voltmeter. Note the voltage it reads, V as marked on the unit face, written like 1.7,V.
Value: 185,V
